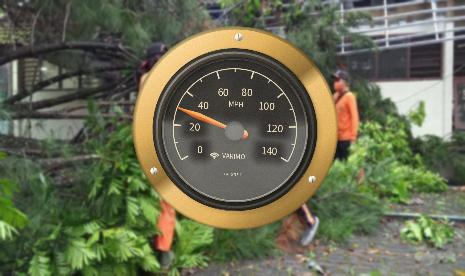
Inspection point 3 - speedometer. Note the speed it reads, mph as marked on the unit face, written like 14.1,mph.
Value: 30,mph
